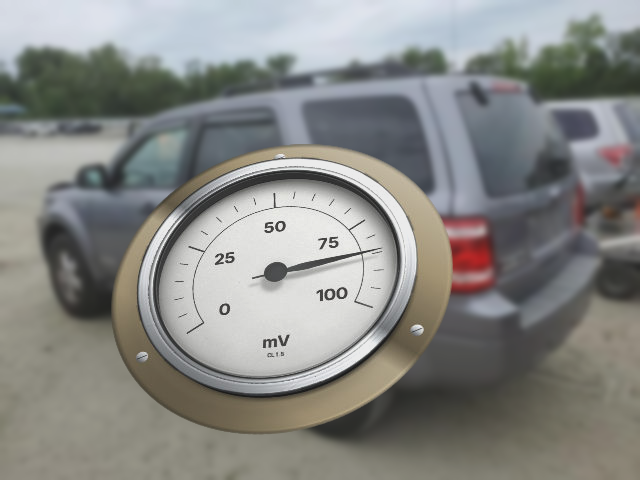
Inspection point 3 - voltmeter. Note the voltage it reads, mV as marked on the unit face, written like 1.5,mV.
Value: 85,mV
